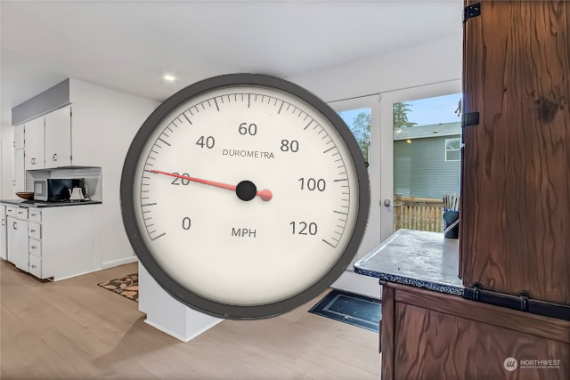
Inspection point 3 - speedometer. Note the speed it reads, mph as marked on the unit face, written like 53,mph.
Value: 20,mph
